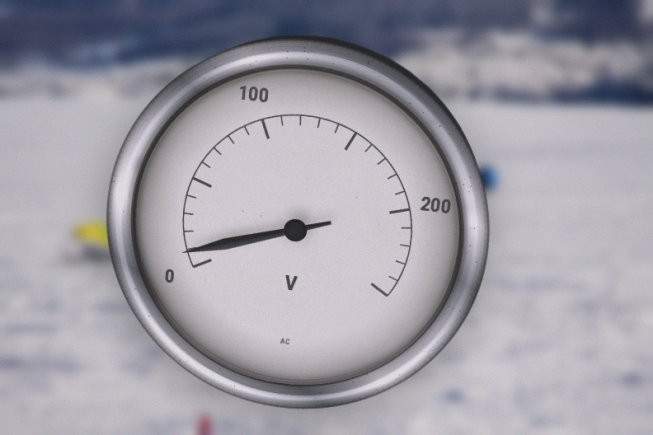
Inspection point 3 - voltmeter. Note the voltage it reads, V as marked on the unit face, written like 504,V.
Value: 10,V
